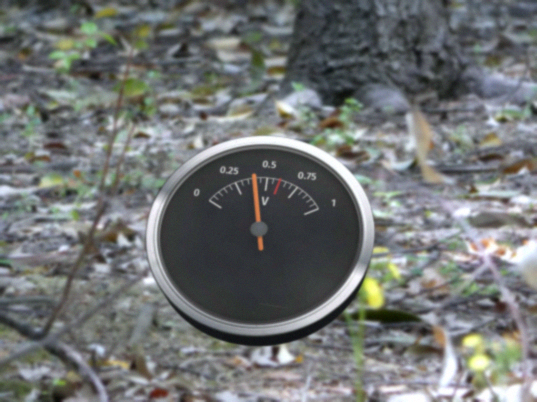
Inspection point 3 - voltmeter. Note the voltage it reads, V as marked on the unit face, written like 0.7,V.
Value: 0.4,V
